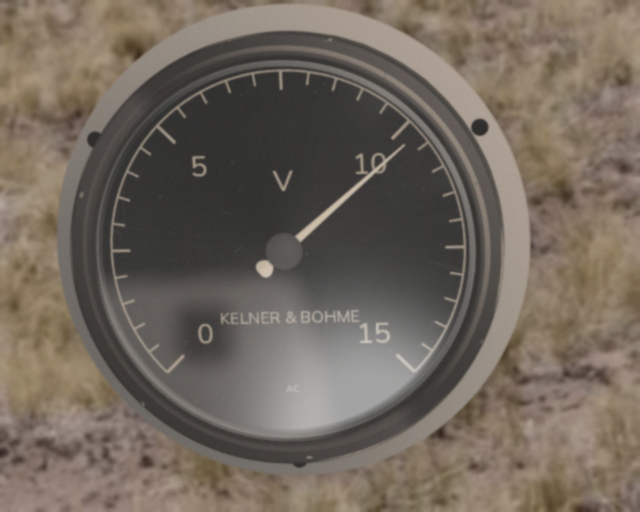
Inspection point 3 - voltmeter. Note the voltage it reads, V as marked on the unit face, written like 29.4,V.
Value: 10.25,V
